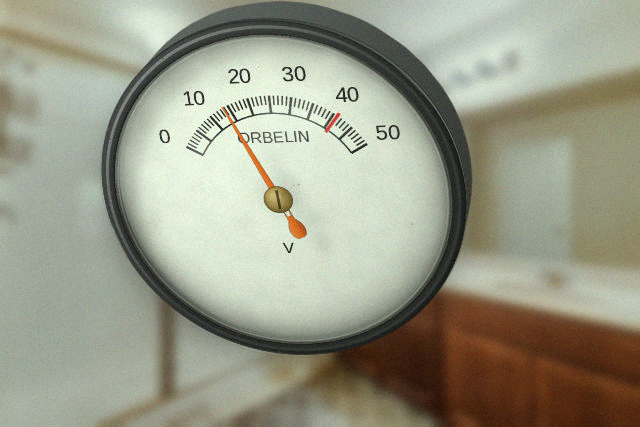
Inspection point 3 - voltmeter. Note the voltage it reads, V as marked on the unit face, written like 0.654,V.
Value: 15,V
